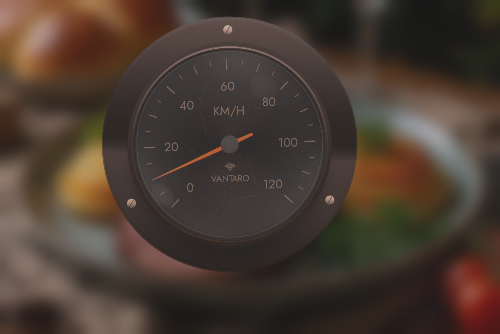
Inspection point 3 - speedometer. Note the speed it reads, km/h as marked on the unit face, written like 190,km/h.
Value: 10,km/h
